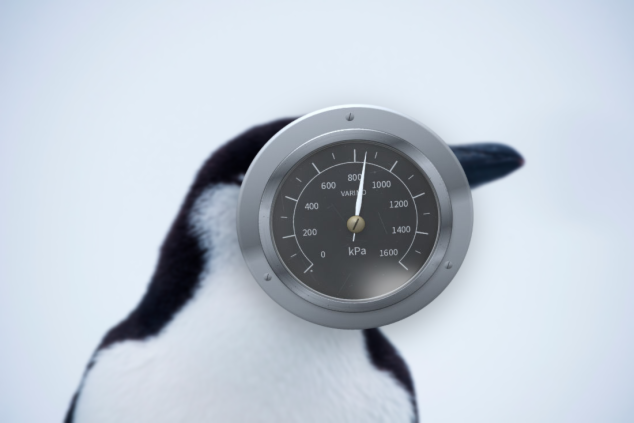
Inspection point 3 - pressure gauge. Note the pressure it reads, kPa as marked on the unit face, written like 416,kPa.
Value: 850,kPa
